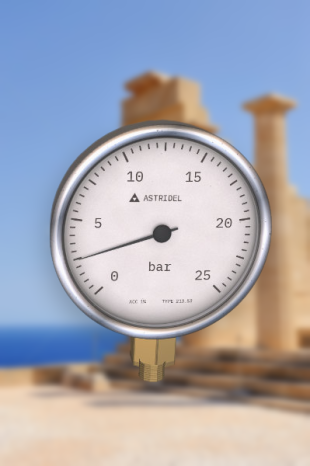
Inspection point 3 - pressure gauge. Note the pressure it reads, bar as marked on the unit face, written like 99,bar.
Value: 2.5,bar
